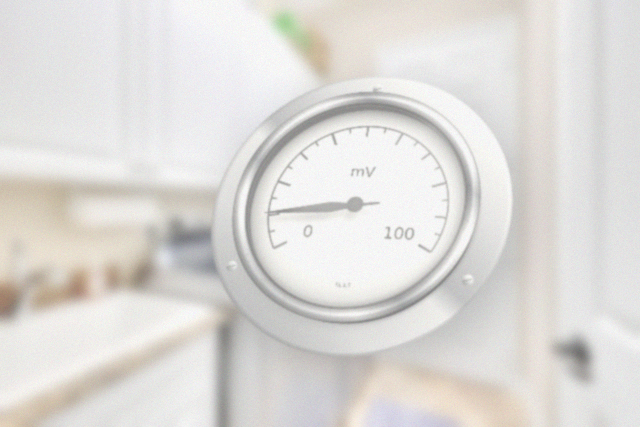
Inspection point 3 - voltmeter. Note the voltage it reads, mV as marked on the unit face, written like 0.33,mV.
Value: 10,mV
